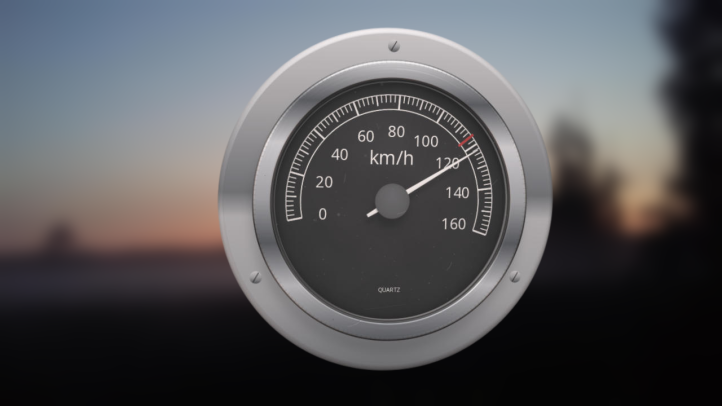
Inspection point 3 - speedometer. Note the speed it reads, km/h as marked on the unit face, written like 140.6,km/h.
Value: 122,km/h
